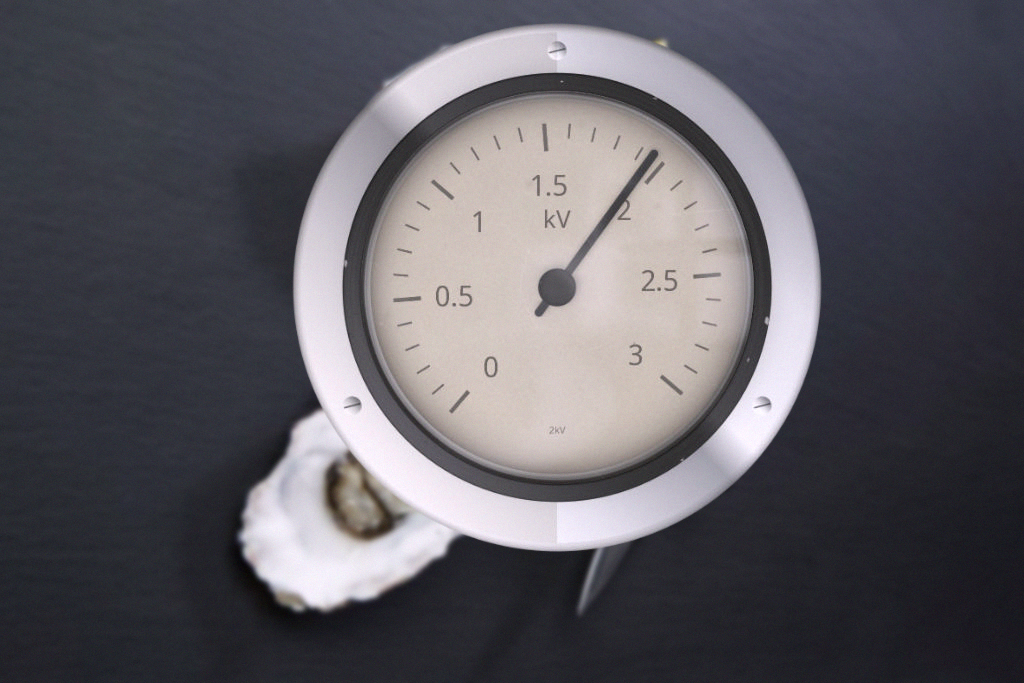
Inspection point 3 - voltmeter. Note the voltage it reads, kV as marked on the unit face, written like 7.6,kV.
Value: 1.95,kV
